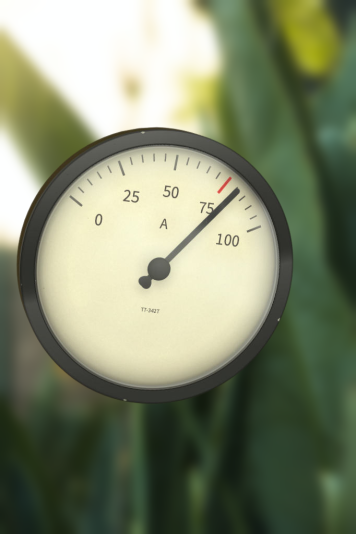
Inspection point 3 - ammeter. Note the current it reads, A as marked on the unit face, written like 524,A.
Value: 80,A
